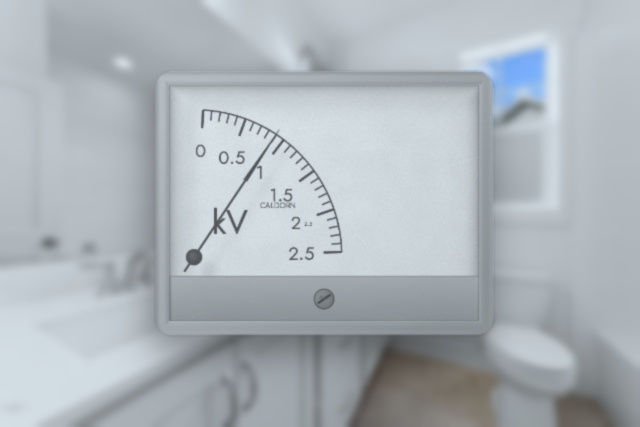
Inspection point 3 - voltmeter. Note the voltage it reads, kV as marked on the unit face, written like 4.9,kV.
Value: 0.9,kV
